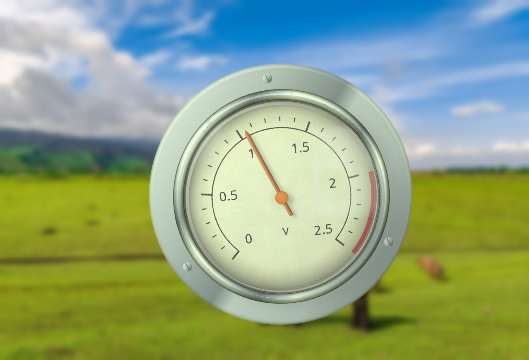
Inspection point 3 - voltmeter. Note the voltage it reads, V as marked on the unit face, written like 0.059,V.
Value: 1.05,V
